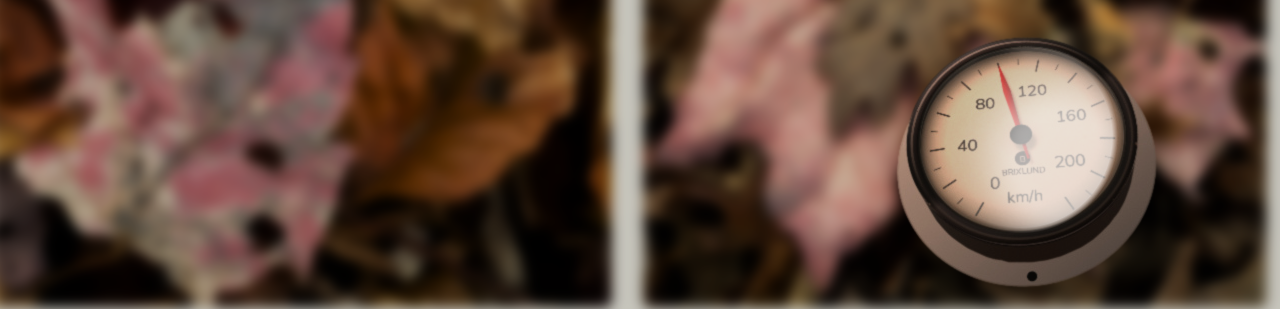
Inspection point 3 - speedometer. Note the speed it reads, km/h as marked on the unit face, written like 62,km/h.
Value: 100,km/h
